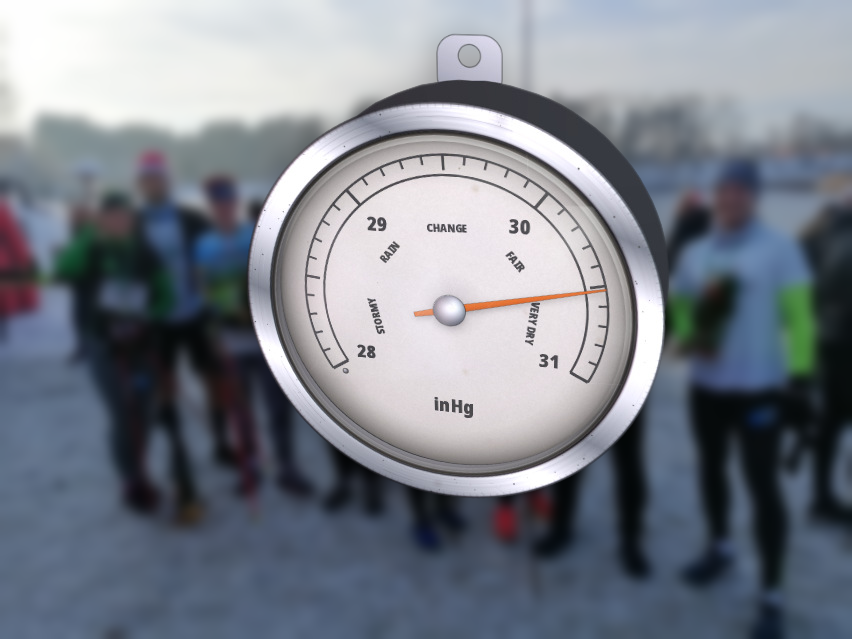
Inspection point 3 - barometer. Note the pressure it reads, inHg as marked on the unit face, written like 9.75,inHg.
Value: 30.5,inHg
